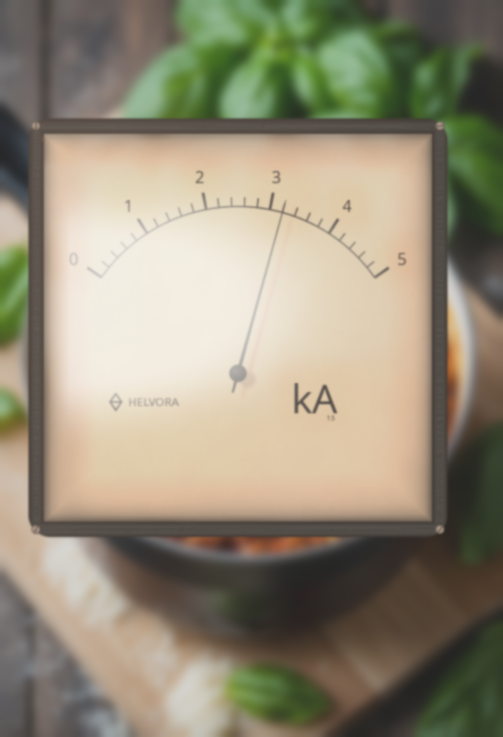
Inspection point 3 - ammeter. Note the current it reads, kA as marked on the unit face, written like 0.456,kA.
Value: 3.2,kA
